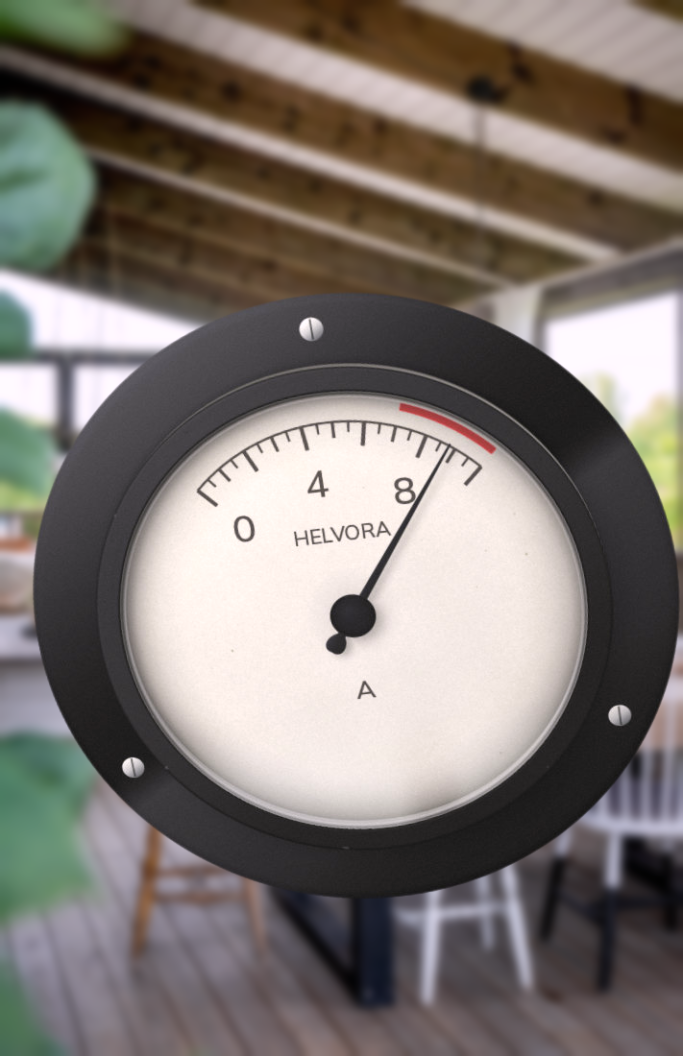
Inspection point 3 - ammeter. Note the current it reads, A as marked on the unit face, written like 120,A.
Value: 8.75,A
